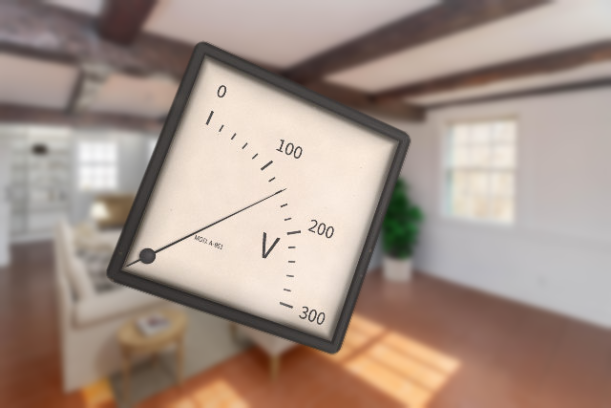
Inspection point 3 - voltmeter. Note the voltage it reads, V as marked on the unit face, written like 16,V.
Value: 140,V
